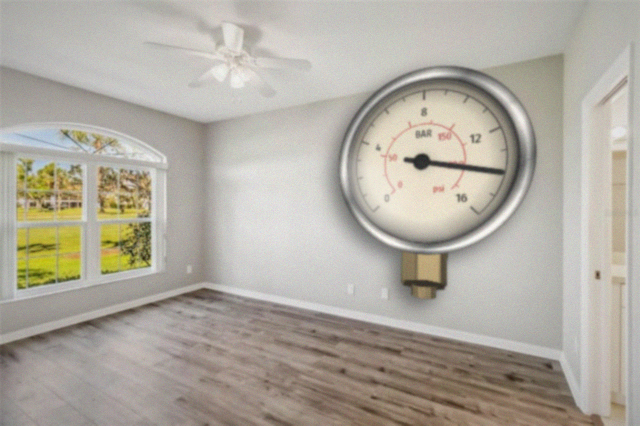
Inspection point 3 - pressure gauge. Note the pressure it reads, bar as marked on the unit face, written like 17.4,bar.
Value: 14,bar
